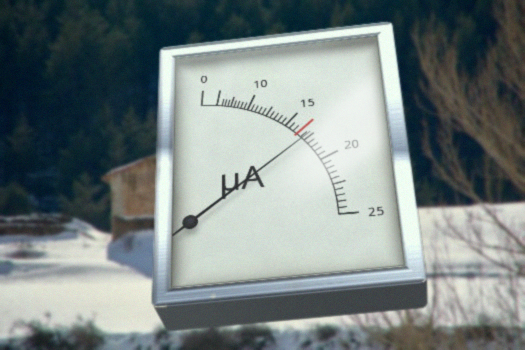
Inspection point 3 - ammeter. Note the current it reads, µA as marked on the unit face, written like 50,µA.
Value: 17.5,µA
